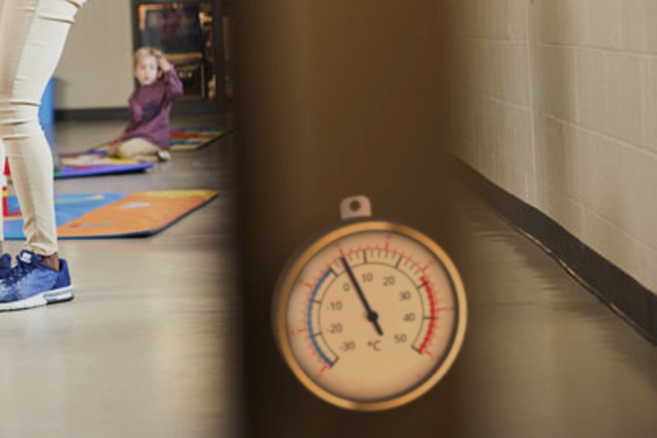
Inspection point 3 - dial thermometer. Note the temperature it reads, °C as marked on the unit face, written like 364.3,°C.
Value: 4,°C
